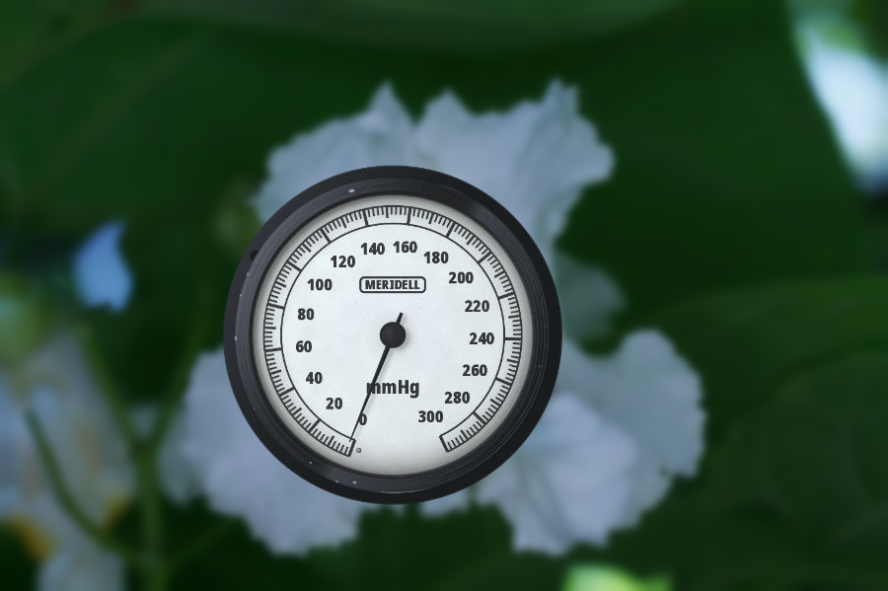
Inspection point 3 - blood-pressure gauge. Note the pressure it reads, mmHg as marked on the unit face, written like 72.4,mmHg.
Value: 2,mmHg
